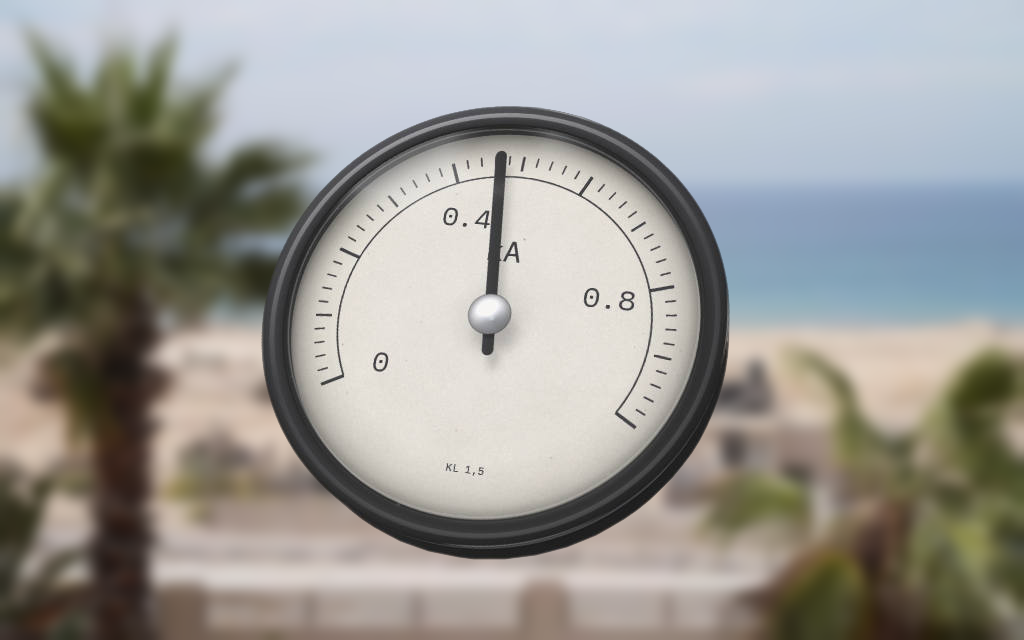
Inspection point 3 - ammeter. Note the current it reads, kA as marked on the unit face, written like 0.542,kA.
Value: 0.47,kA
